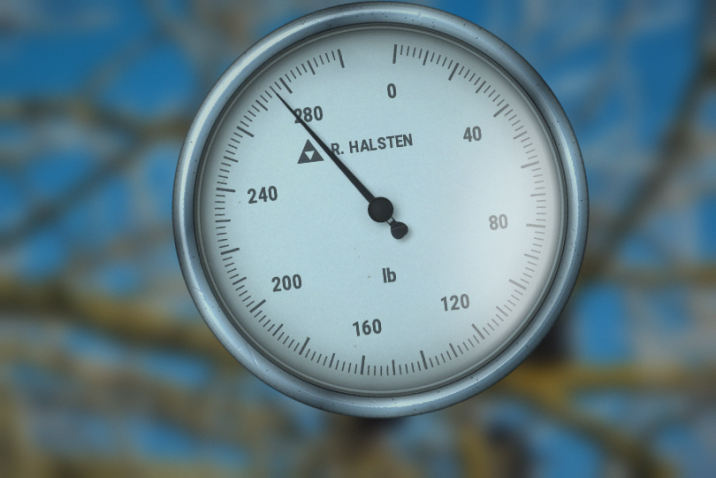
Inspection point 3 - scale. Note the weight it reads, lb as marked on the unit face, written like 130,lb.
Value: 276,lb
